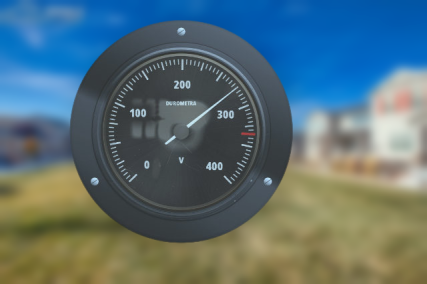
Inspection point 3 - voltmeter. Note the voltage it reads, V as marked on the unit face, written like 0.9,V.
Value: 275,V
